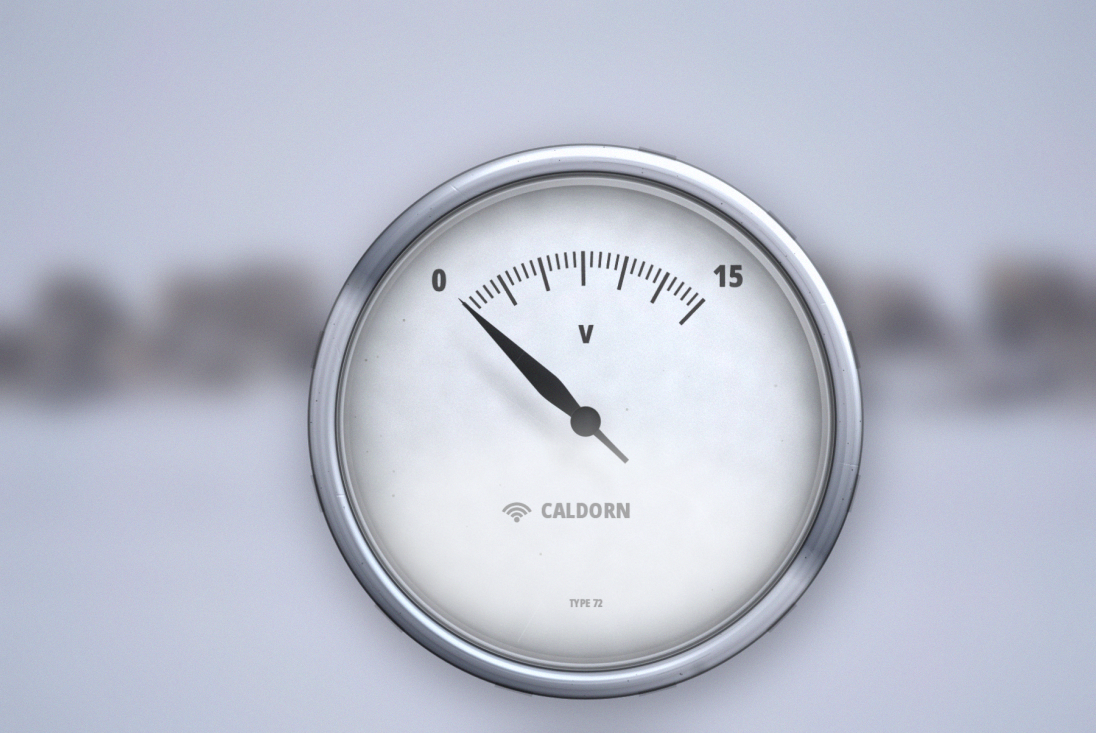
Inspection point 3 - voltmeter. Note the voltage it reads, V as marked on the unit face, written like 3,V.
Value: 0,V
